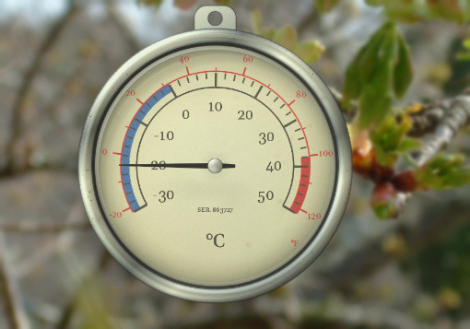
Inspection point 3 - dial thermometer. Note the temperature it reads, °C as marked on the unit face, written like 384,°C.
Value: -20,°C
